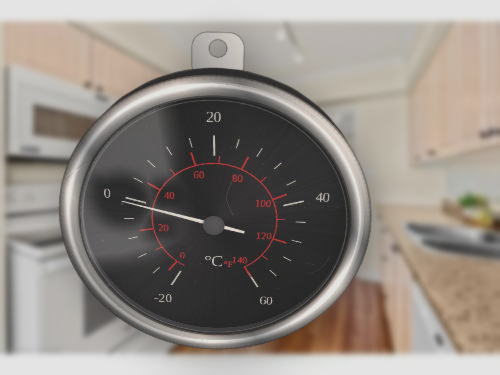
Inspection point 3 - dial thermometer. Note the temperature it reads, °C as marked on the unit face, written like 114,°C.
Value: 0,°C
